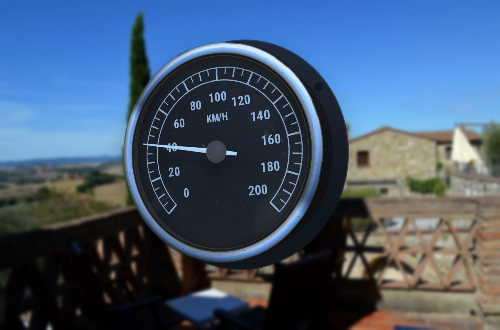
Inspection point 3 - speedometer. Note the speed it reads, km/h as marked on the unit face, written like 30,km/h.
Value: 40,km/h
